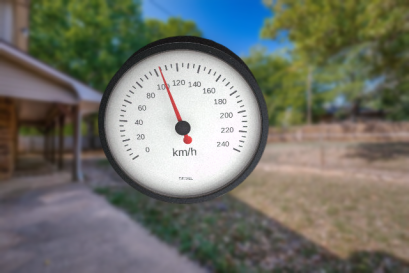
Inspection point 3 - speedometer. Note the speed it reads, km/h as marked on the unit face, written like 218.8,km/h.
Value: 105,km/h
